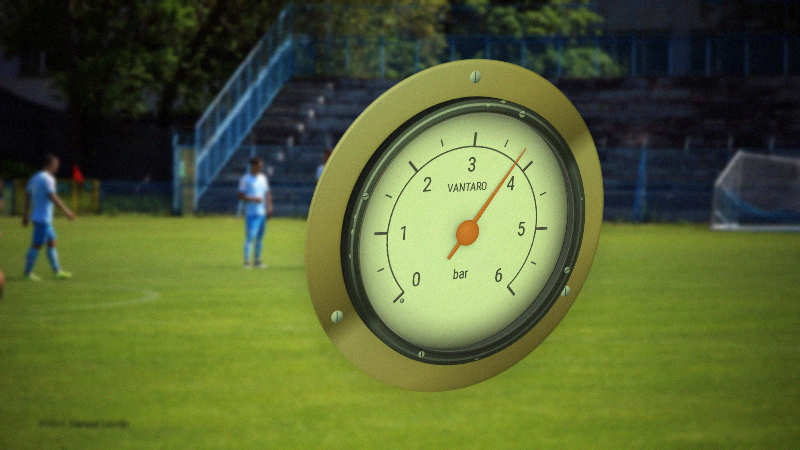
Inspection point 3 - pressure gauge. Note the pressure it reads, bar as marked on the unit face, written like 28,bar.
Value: 3.75,bar
